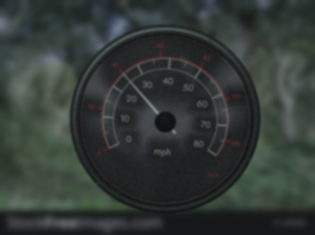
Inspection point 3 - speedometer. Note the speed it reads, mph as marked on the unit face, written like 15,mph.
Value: 25,mph
